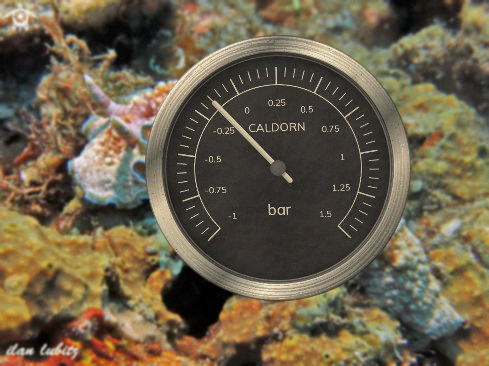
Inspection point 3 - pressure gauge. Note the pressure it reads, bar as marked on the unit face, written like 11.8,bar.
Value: -0.15,bar
